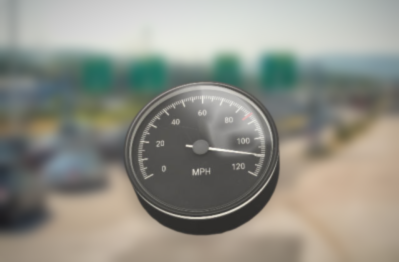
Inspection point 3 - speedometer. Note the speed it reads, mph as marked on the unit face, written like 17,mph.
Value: 110,mph
